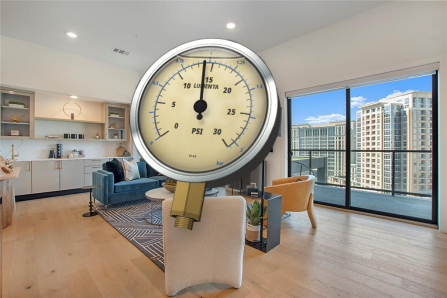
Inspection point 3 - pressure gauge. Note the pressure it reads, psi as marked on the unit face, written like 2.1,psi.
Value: 14,psi
